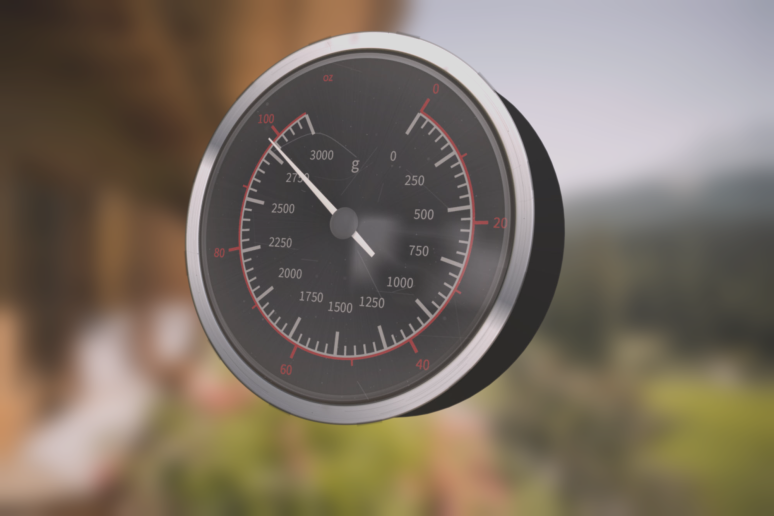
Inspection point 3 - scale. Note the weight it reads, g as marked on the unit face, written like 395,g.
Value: 2800,g
